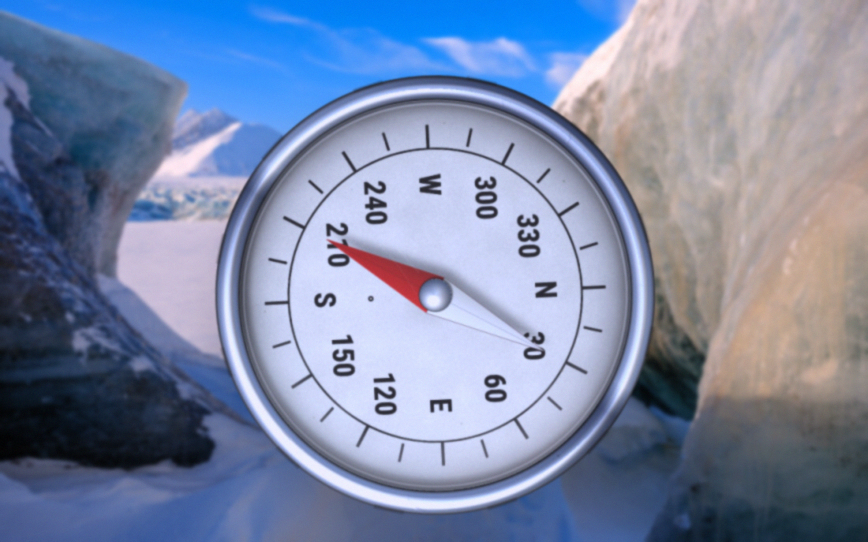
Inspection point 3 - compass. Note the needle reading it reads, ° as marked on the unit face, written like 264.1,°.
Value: 210,°
